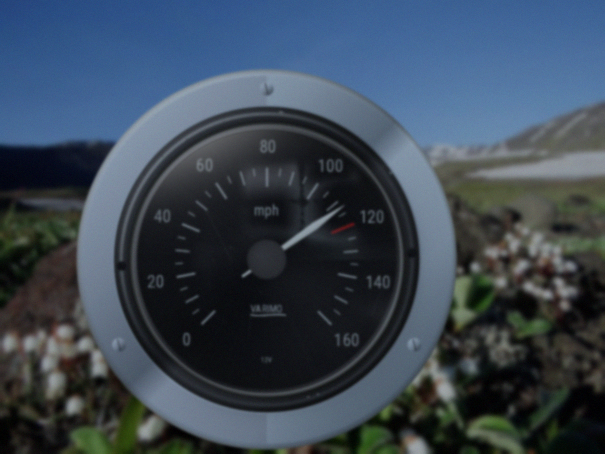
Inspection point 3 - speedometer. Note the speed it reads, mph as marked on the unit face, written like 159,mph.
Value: 112.5,mph
